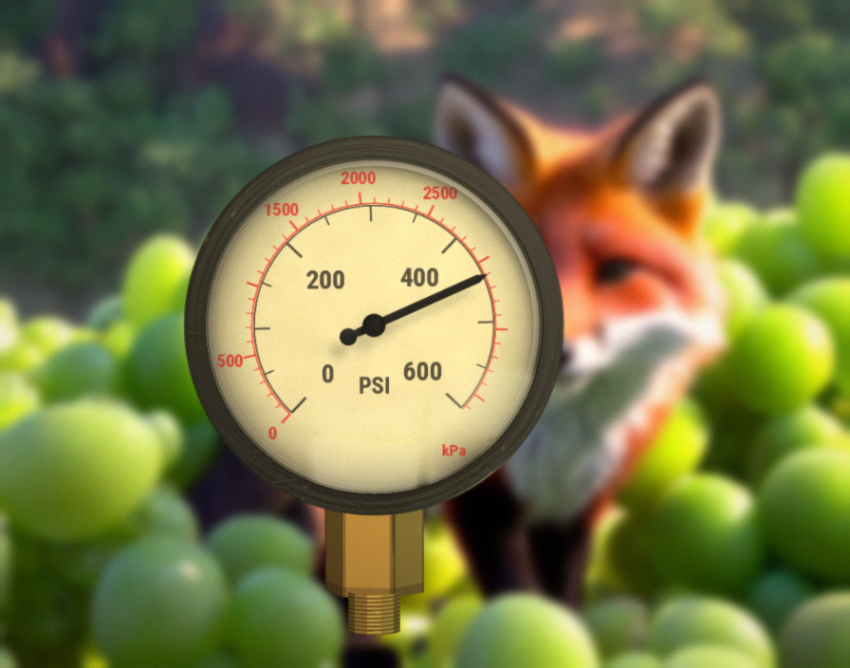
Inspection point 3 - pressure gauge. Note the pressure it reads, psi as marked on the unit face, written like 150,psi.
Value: 450,psi
